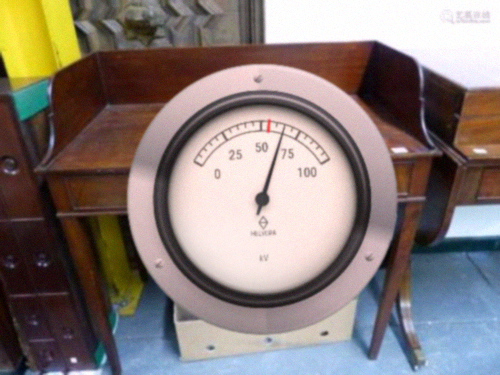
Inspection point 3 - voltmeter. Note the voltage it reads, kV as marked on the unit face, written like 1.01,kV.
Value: 65,kV
